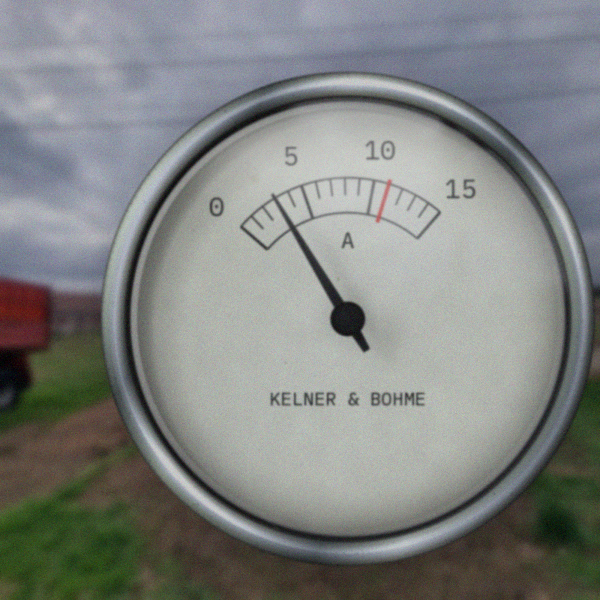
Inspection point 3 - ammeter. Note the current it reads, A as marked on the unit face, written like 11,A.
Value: 3,A
